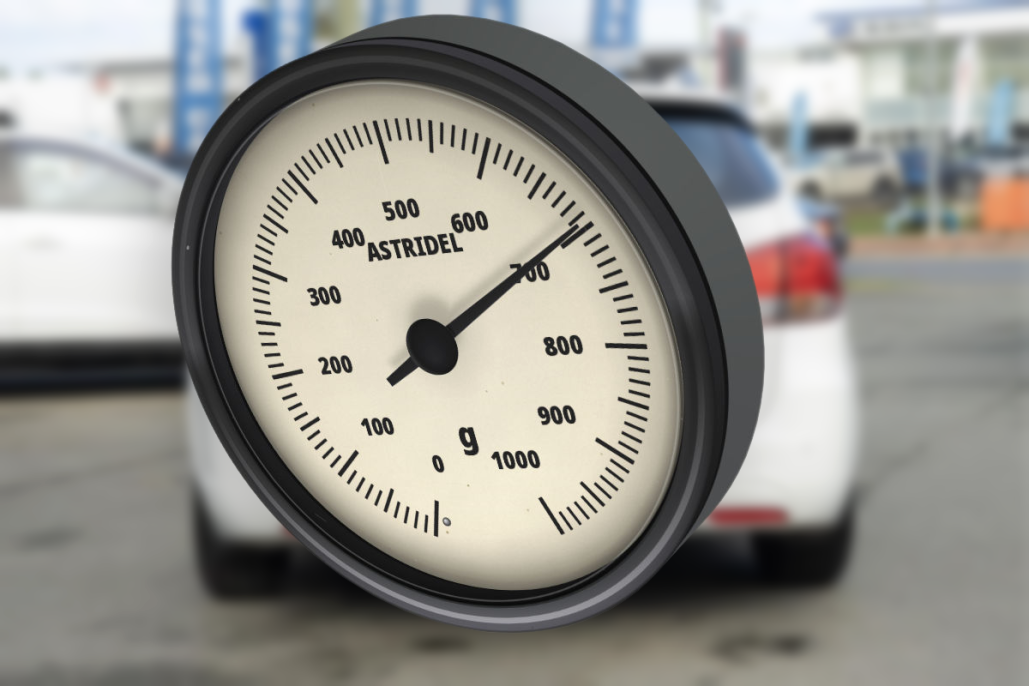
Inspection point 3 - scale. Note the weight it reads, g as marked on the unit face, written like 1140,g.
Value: 695,g
